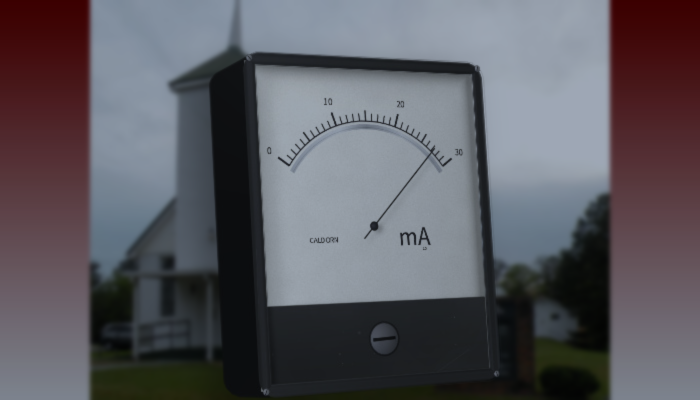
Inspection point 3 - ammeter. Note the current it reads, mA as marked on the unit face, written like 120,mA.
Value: 27,mA
